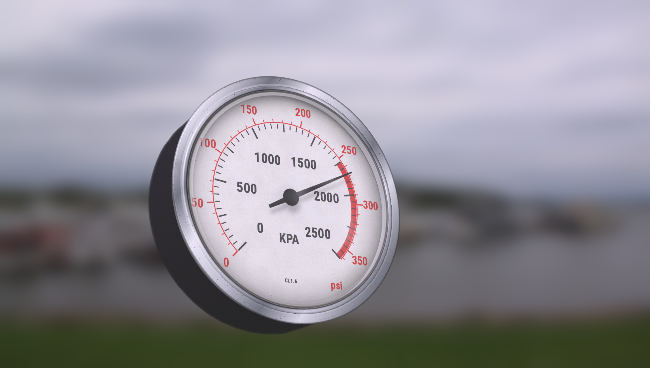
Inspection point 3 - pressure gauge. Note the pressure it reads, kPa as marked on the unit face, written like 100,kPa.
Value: 1850,kPa
